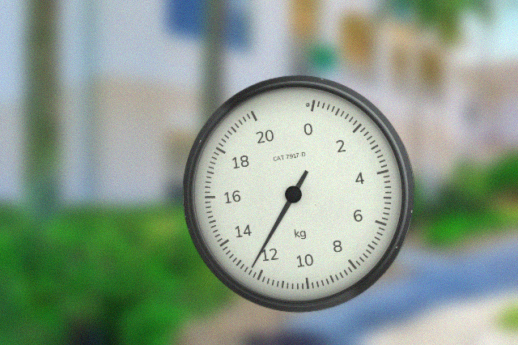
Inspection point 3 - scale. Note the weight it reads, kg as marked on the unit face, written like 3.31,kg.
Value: 12.4,kg
